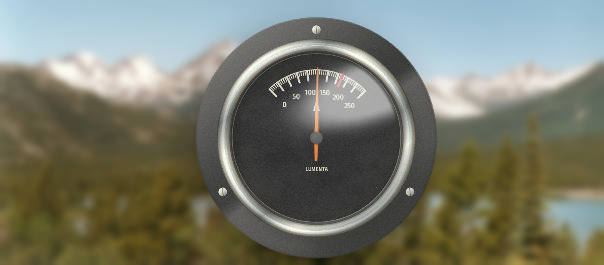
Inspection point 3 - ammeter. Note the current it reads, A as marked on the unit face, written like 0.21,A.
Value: 125,A
